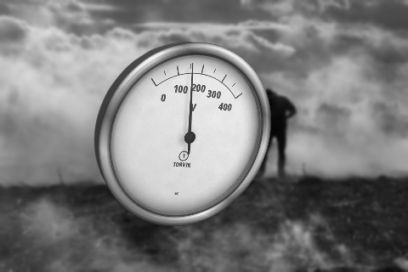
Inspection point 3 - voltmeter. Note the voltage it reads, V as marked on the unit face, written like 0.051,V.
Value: 150,V
